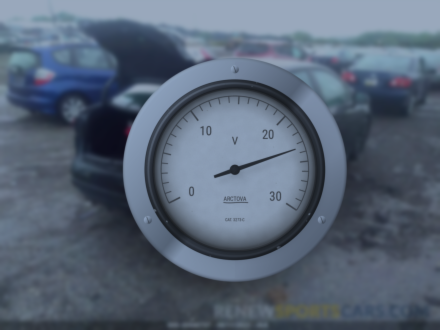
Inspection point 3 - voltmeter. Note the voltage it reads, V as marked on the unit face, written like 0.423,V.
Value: 23.5,V
